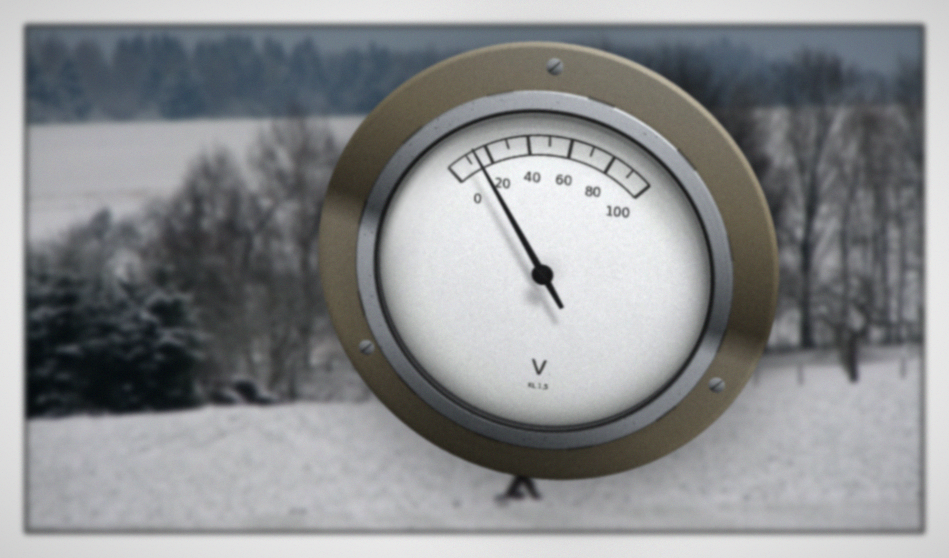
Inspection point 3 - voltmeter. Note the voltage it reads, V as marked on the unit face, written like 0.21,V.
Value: 15,V
